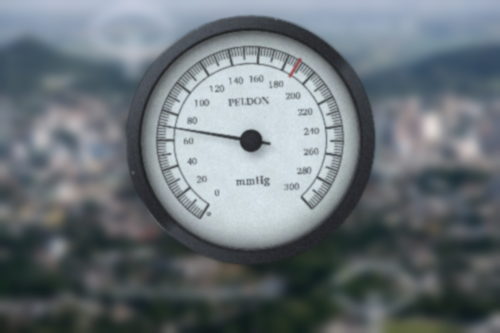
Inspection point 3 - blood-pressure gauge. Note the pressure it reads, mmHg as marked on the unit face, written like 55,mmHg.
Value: 70,mmHg
